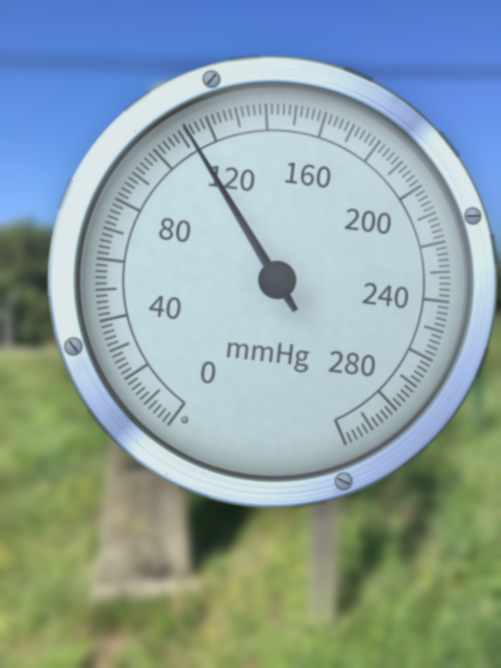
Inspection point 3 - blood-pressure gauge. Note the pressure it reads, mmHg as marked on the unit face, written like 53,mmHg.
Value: 112,mmHg
